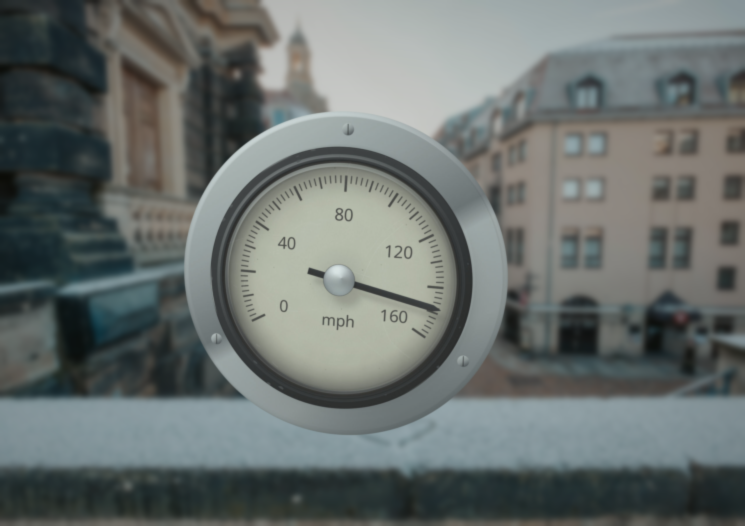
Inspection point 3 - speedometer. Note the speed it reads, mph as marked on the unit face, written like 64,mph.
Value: 148,mph
